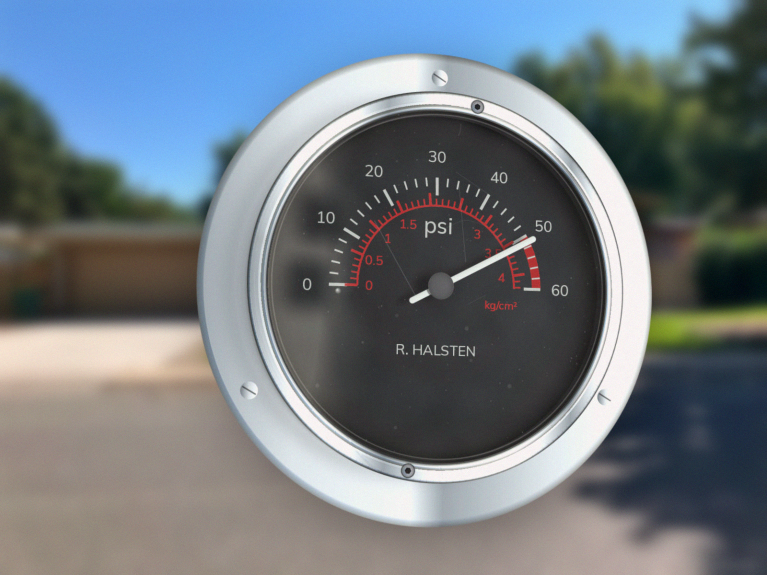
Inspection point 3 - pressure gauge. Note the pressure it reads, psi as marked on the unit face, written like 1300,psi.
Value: 51,psi
